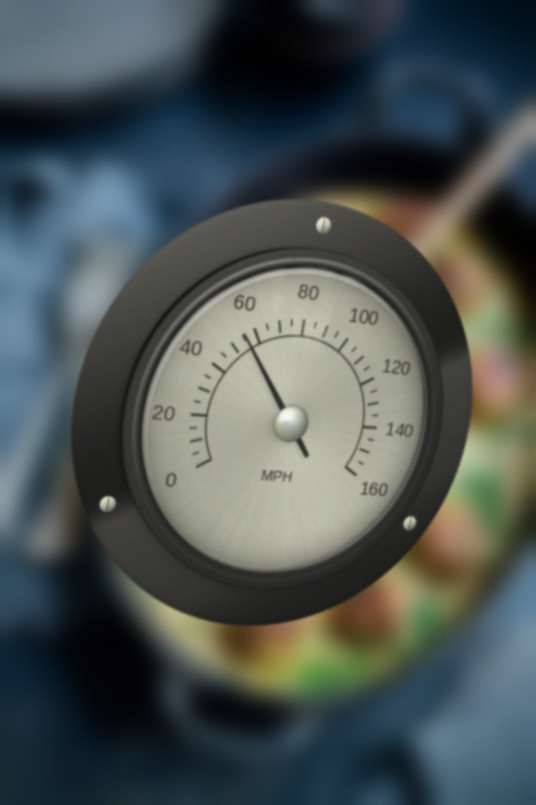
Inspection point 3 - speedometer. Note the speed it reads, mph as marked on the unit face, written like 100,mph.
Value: 55,mph
